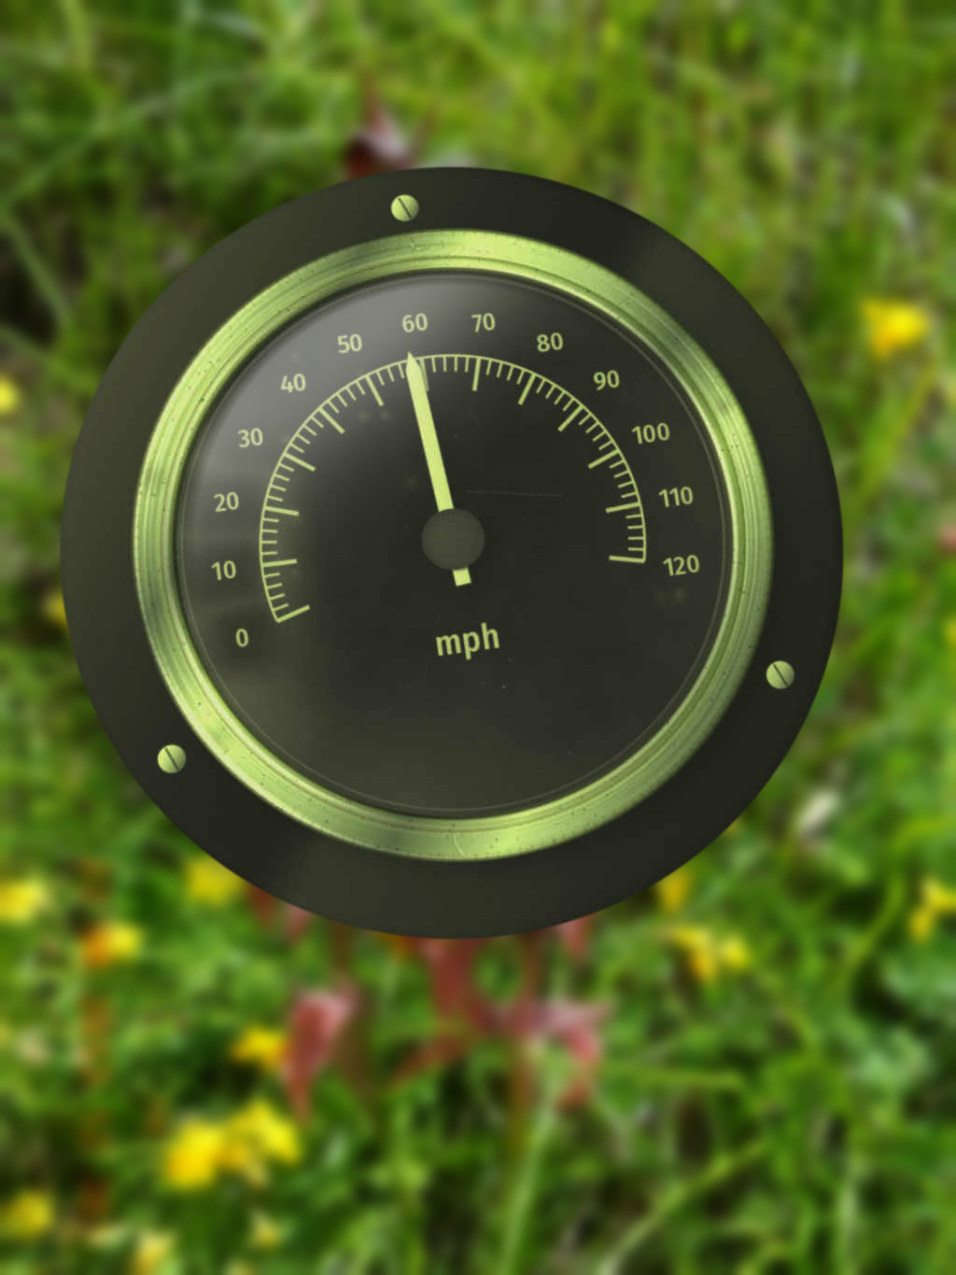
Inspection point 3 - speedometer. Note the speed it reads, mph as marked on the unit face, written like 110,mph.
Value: 58,mph
